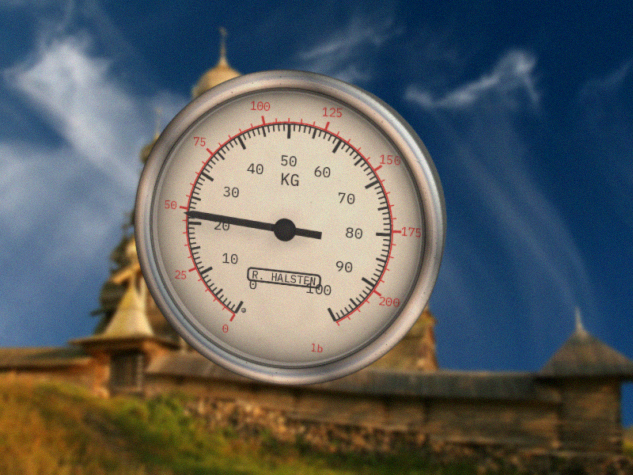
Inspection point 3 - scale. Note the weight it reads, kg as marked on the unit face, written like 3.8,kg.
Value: 22,kg
